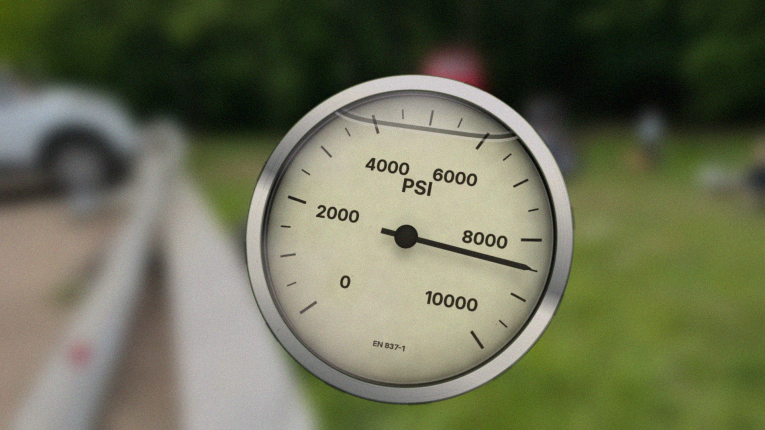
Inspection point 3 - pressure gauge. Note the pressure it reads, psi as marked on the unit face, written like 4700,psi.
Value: 8500,psi
